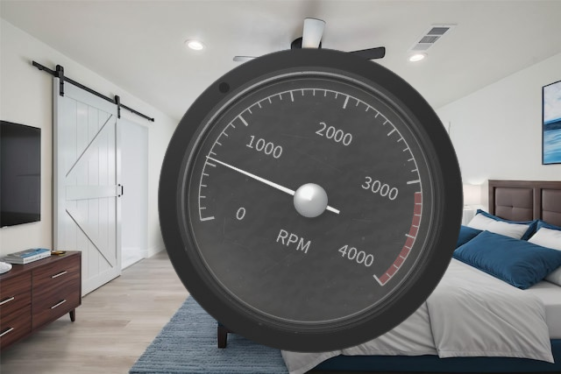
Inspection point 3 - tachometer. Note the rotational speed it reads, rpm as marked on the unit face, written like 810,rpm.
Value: 550,rpm
